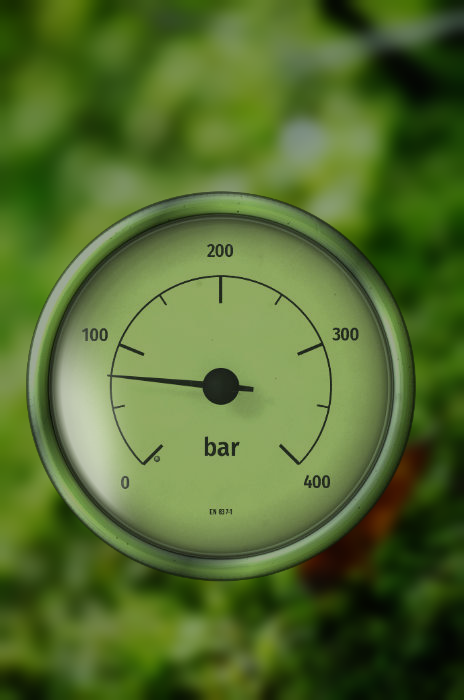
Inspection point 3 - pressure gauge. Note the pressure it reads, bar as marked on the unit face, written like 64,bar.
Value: 75,bar
